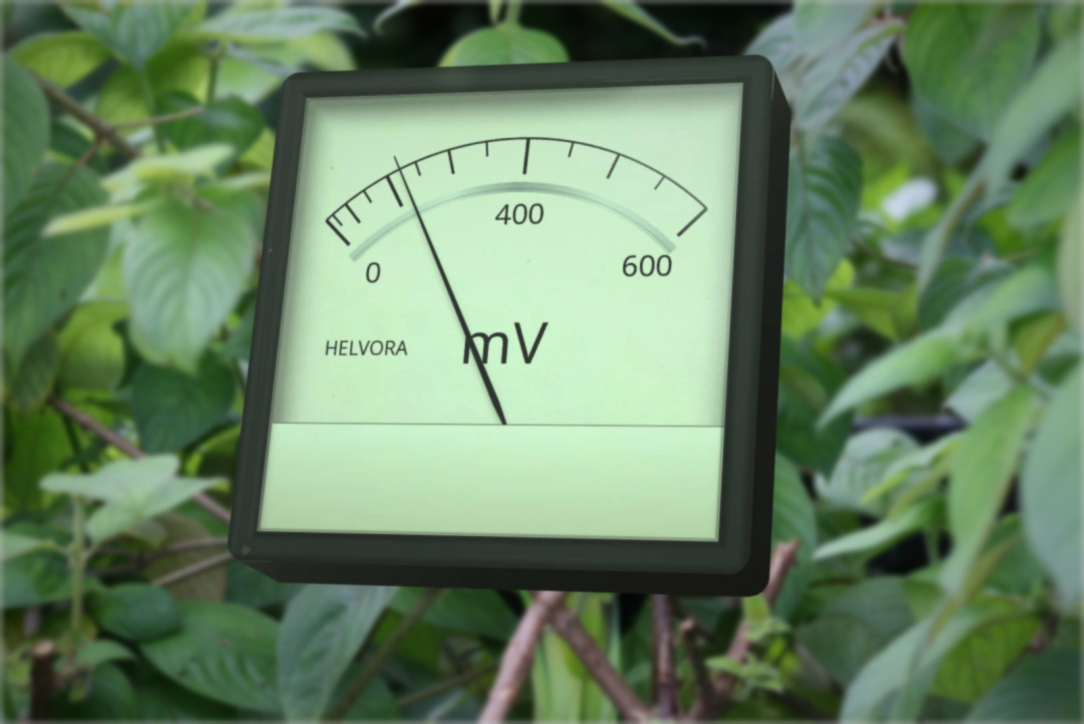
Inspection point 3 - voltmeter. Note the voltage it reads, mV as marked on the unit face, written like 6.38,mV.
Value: 225,mV
